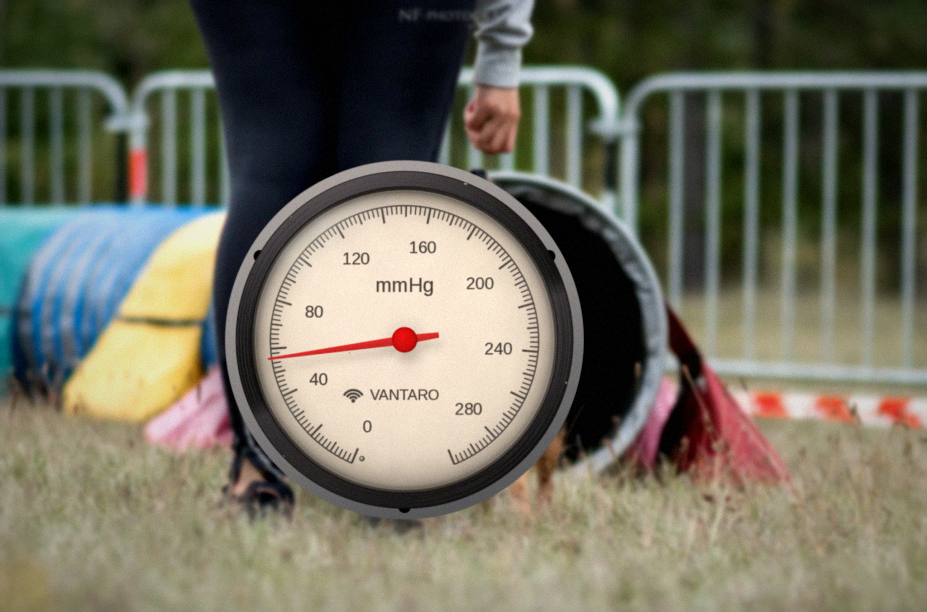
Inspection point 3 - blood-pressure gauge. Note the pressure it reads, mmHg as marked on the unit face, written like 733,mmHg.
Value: 56,mmHg
